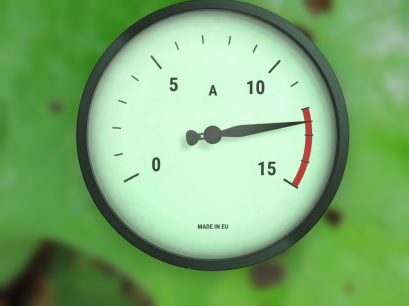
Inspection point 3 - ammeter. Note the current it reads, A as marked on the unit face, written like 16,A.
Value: 12.5,A
